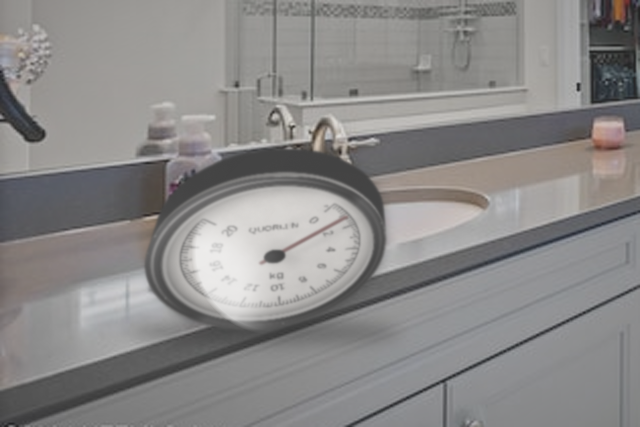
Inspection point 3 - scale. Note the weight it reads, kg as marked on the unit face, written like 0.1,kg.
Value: 1,kg
